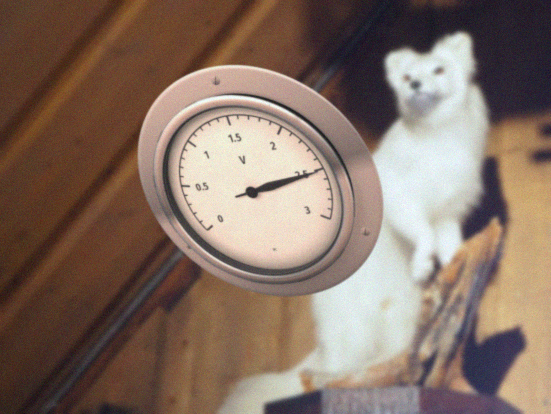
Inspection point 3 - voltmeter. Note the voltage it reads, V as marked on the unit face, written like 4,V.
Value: 2.5,V
